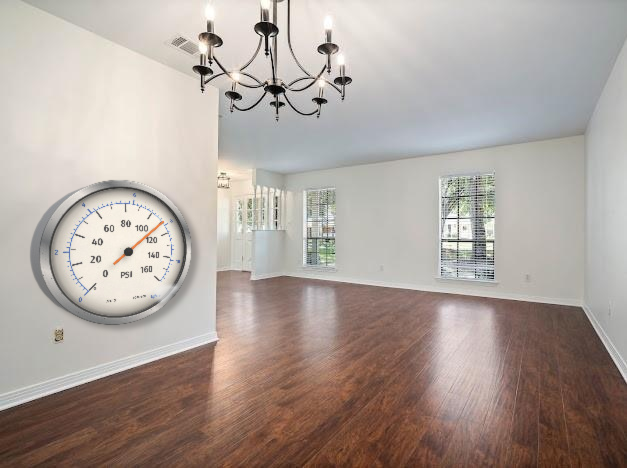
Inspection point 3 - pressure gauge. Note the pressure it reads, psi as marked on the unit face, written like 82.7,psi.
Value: 110,psi
